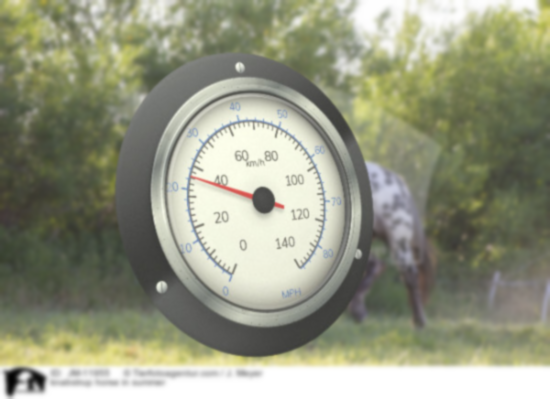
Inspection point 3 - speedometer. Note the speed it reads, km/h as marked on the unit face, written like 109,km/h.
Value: 36,km/h
